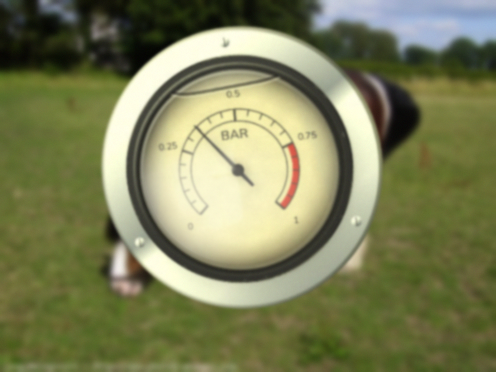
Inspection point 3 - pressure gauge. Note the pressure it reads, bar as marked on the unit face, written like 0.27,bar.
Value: 0.35,bar
